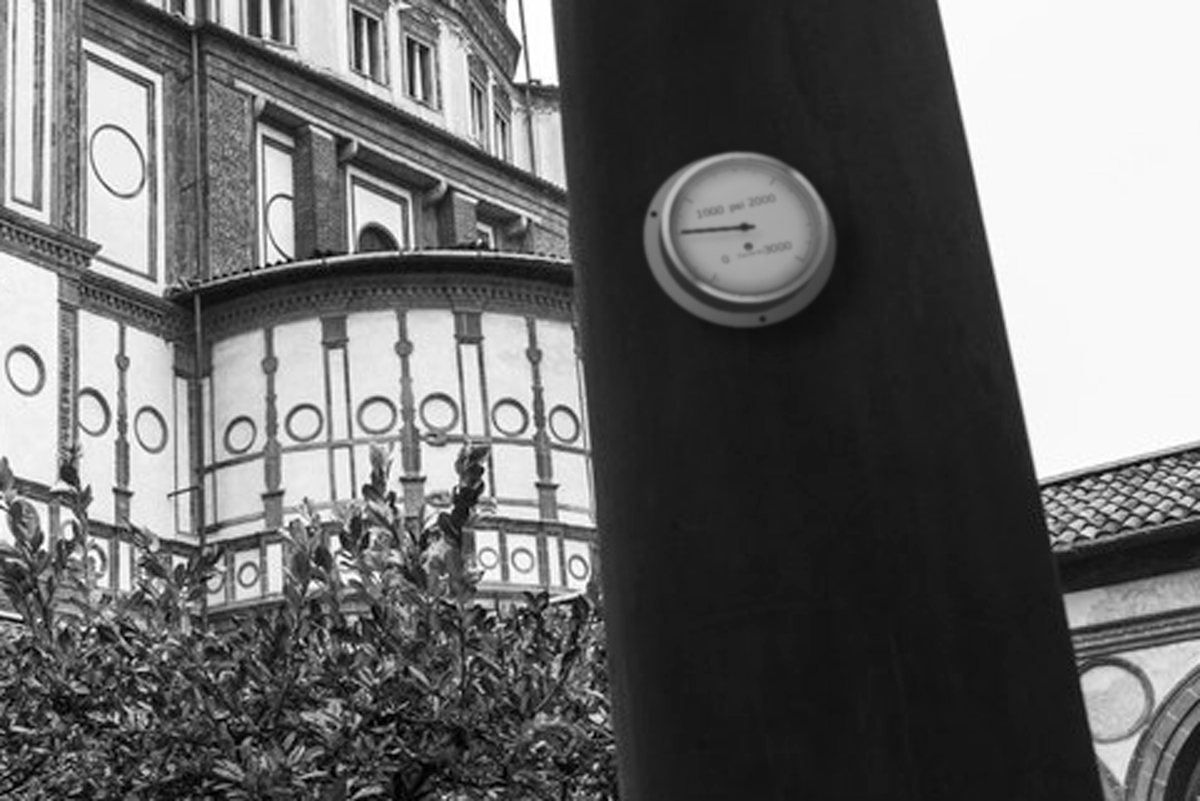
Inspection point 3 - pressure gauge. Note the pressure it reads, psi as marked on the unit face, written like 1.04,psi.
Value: 600,psi
